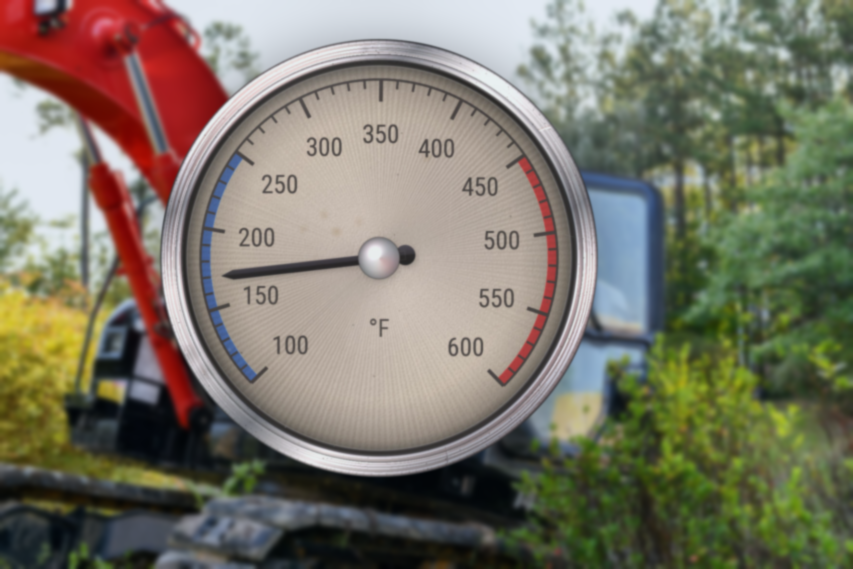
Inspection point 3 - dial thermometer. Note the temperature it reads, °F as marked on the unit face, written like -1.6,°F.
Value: 170,°F
